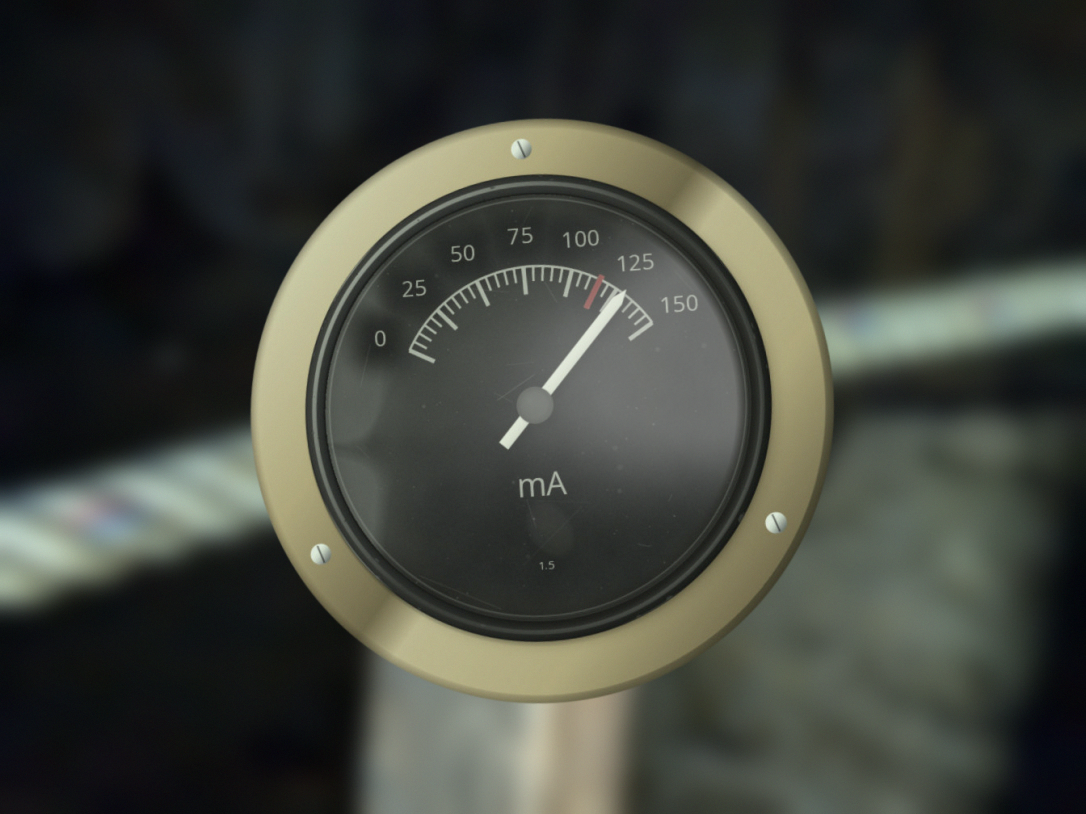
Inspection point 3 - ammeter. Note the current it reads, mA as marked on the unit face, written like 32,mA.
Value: 130,mA
